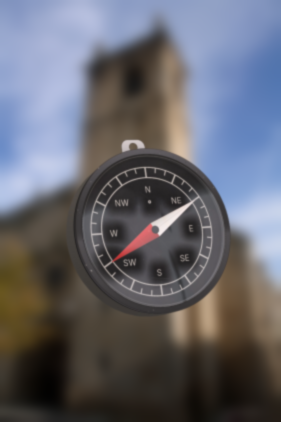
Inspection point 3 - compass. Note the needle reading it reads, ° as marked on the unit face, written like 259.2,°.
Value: 240,°
